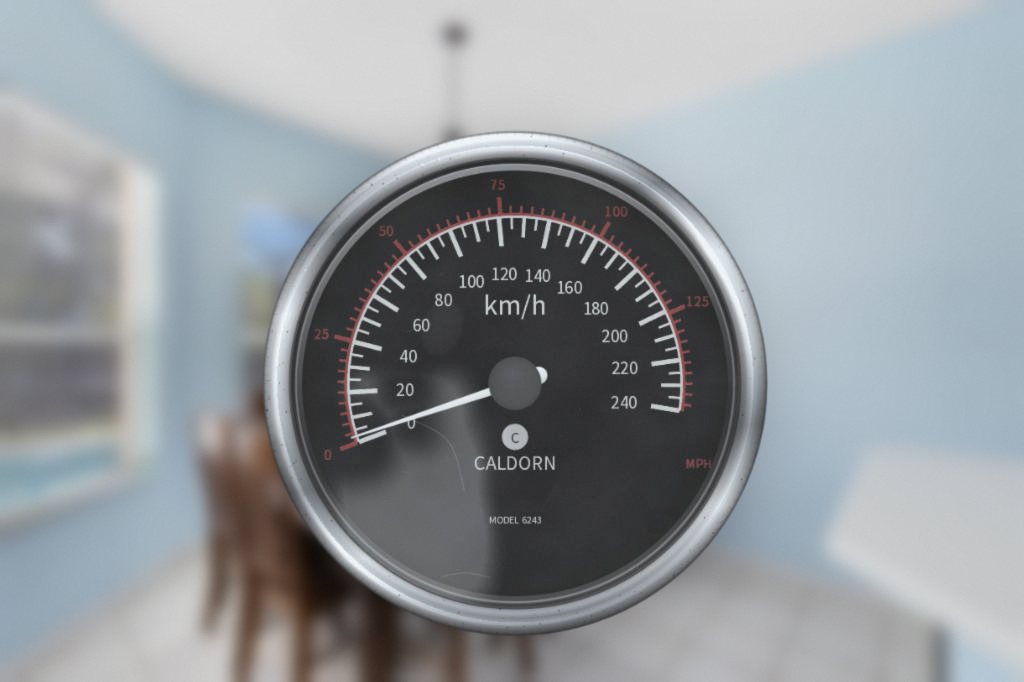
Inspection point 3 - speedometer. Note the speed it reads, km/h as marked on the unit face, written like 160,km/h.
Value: 2.5,km/h
